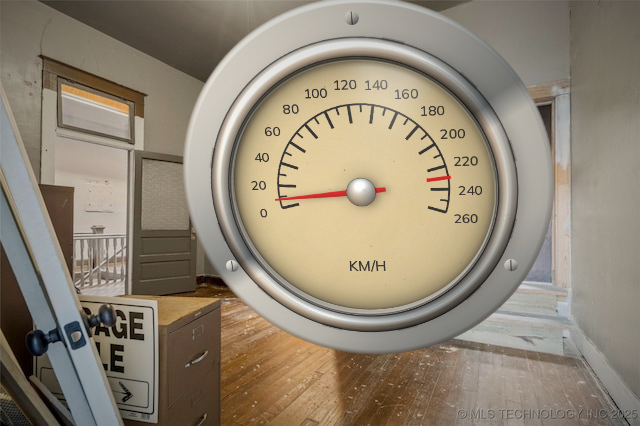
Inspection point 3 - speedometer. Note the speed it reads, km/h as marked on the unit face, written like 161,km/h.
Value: 10,km/h
